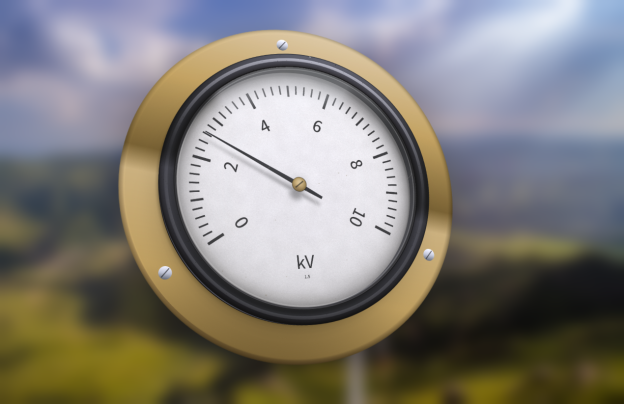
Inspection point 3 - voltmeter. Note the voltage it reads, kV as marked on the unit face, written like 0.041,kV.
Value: 2.6,kV
